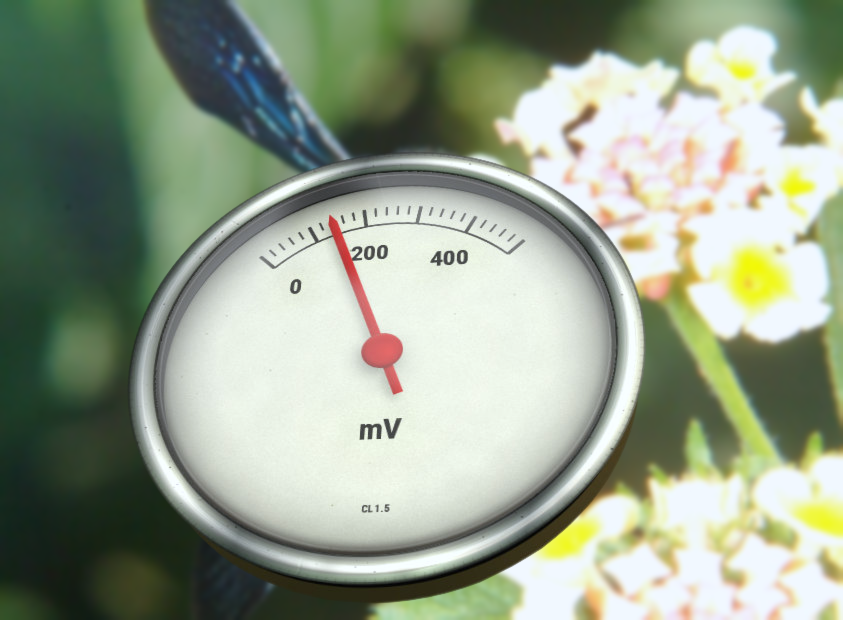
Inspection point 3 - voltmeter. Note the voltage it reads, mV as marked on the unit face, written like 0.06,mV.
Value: 140,mV
